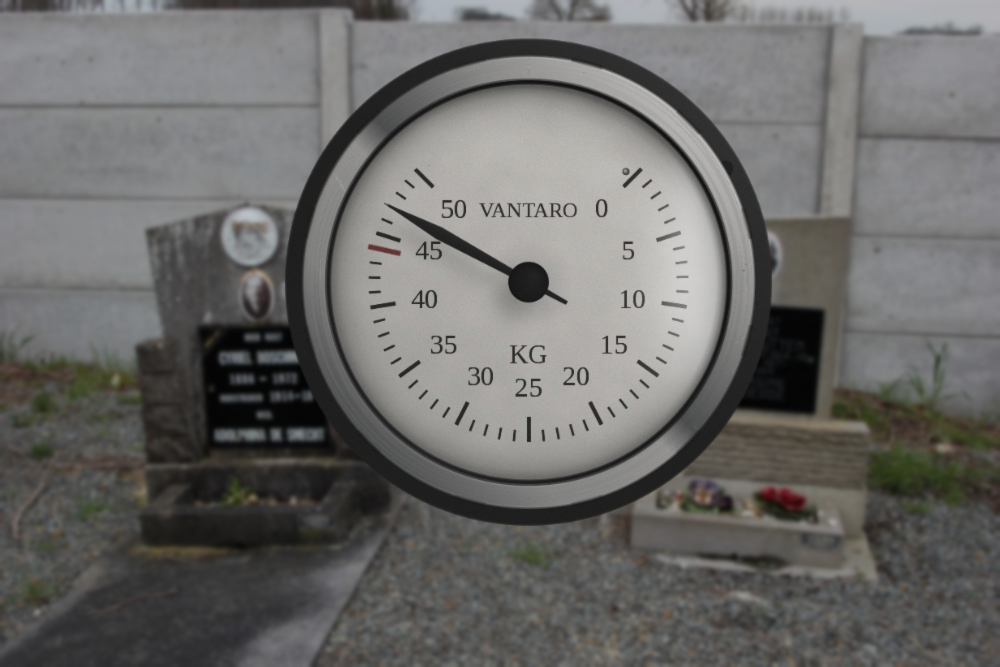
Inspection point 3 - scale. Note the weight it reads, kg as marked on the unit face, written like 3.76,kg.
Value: 47,kg
